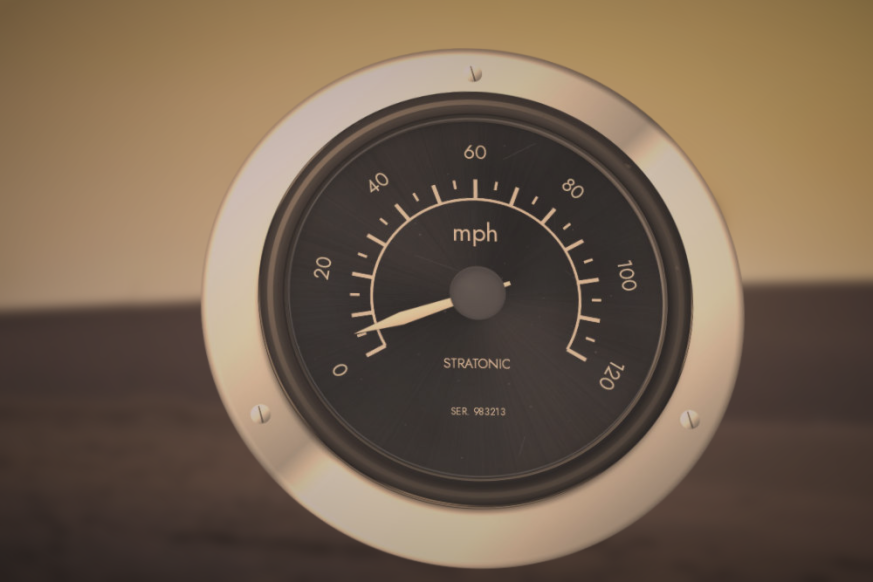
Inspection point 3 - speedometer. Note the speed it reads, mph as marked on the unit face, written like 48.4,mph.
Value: 5,mph
